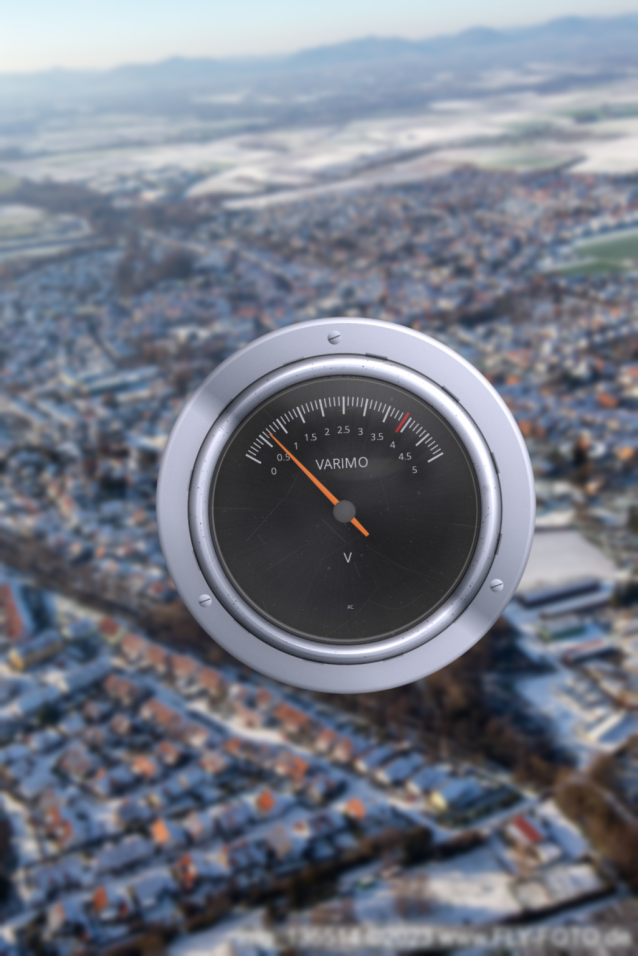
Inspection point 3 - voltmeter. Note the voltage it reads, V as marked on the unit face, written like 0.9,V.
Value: 0.7,V
